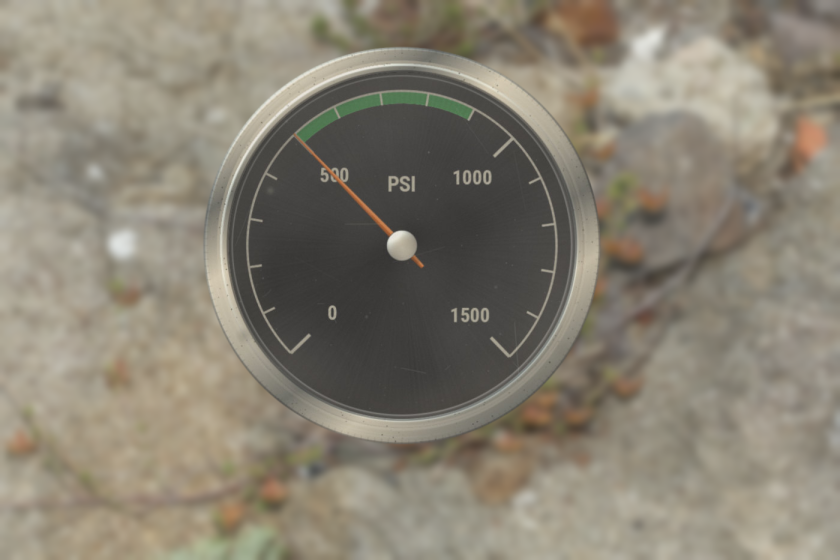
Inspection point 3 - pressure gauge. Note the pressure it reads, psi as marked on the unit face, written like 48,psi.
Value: 500,psi
